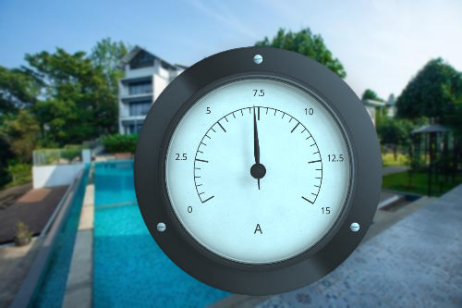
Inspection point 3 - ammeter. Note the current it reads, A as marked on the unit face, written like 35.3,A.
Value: 7.25,A
